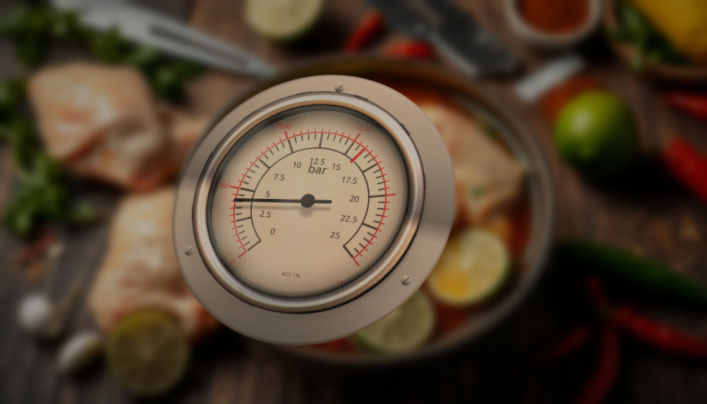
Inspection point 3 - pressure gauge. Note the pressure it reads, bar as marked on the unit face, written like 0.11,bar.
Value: 4,bar
